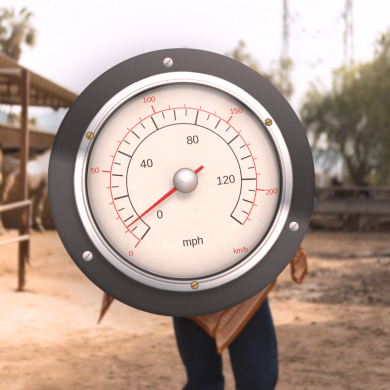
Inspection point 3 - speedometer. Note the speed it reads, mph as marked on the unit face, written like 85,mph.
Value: 7.5,mph
